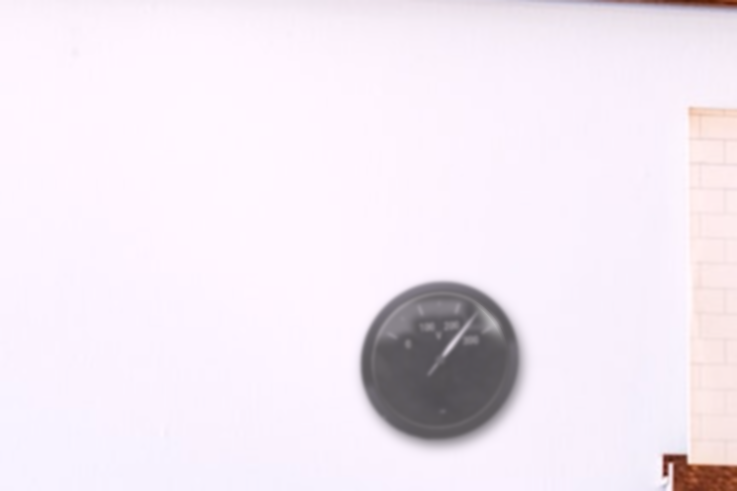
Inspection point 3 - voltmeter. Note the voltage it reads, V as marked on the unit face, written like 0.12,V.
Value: 250,V
